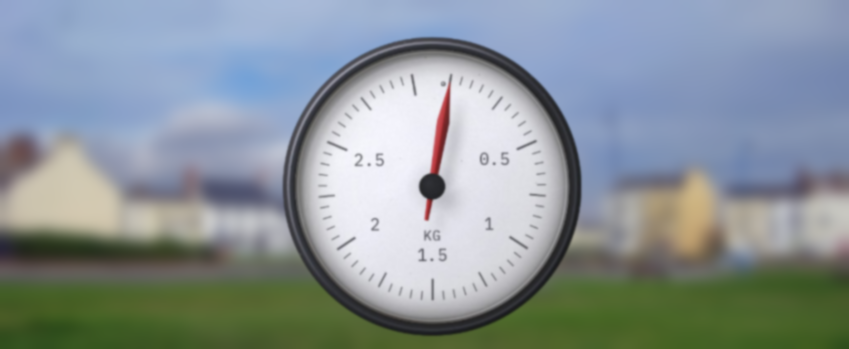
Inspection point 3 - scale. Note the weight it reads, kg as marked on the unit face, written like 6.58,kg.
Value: 0,kg
